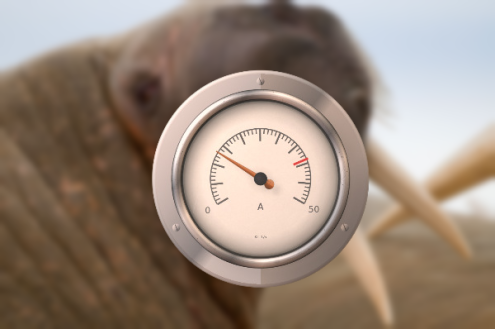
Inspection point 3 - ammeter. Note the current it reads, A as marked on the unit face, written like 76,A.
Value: 13,A
